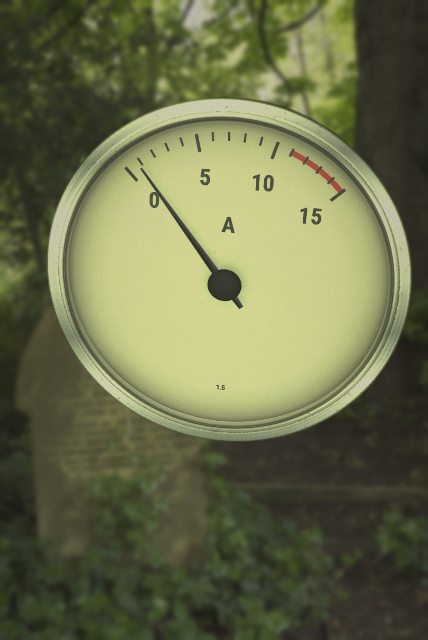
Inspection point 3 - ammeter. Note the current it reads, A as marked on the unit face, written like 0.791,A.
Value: 1,A
